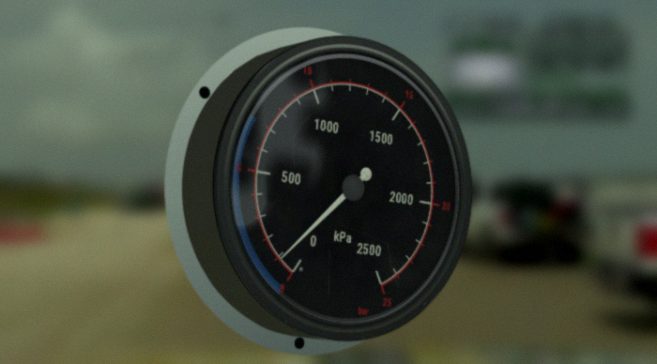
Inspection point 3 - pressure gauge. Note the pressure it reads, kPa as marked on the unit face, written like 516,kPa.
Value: 100,kPa
